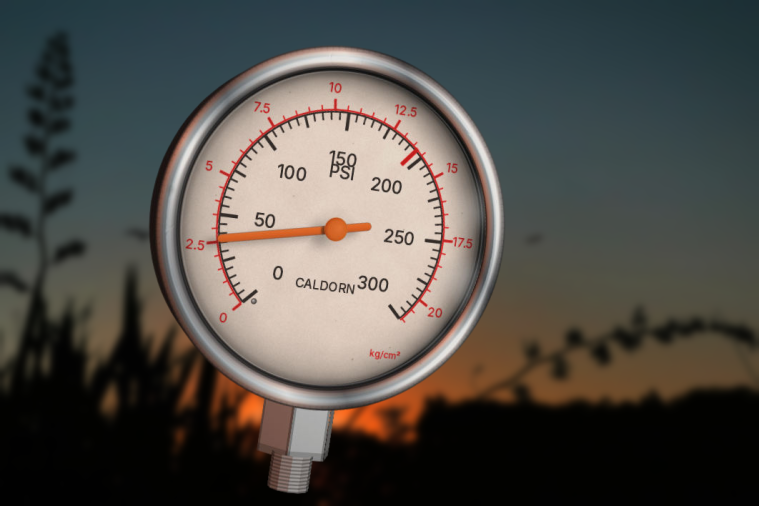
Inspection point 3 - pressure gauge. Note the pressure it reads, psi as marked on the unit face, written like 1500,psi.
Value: 37.5,psi
